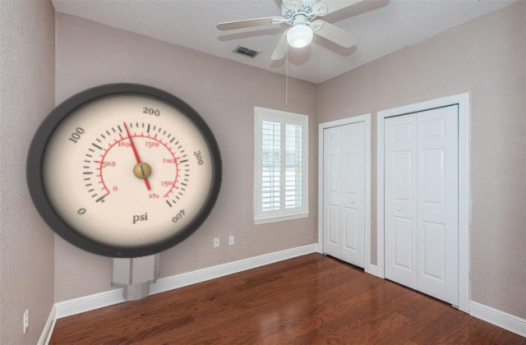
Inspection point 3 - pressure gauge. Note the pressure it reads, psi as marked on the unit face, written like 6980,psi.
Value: 160,psi
